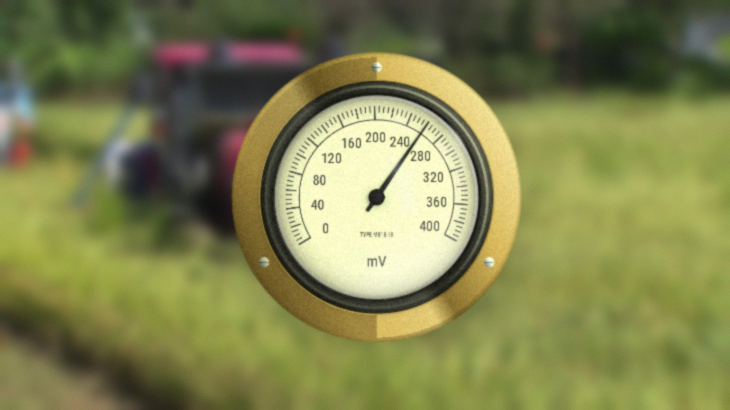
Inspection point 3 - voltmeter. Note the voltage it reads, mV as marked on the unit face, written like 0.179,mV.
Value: 260,mV
